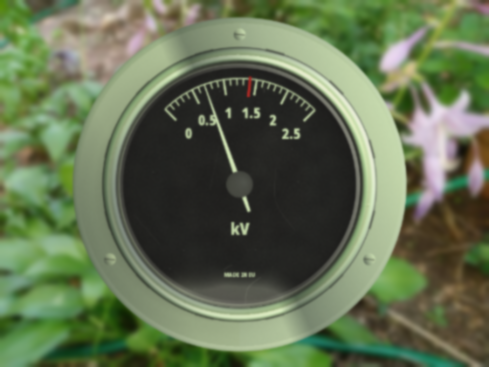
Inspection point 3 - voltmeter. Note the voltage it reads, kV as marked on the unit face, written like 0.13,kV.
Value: 0.7,kV
